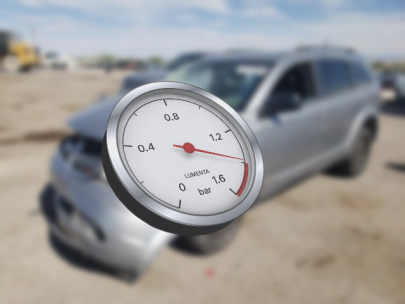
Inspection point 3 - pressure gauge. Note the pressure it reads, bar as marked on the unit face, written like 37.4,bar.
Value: 1.4,bar
